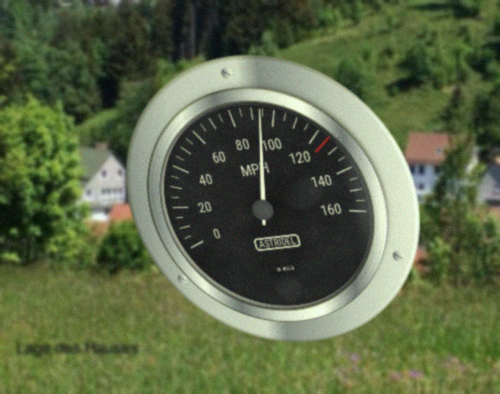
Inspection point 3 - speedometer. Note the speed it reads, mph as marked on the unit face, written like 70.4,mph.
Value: 95,mph
